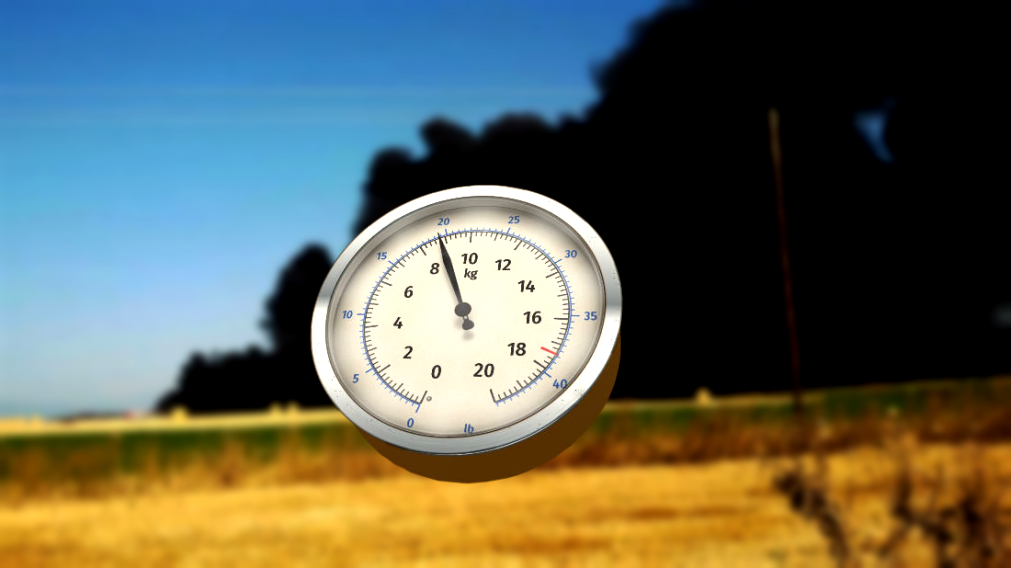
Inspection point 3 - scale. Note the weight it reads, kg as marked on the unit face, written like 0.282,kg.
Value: 8.8,kg
